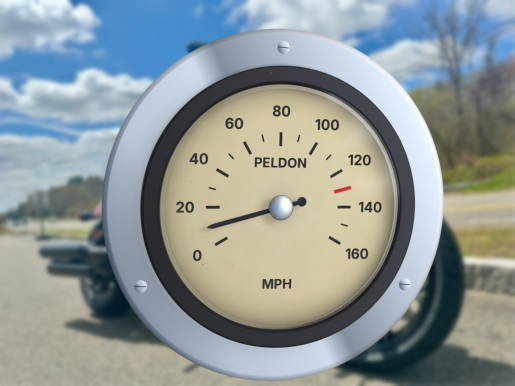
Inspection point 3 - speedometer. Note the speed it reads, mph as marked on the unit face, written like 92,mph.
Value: 10,mph
